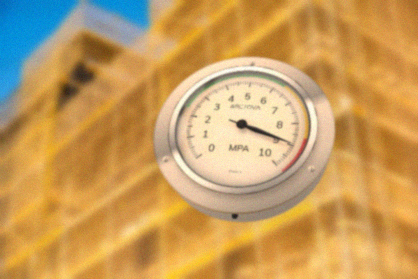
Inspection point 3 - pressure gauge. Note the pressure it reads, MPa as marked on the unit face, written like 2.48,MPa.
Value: 9,MPa
